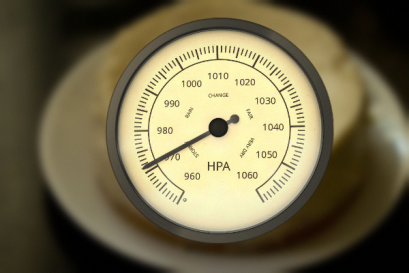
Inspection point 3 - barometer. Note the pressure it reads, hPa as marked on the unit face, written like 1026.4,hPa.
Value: 971,hPa
